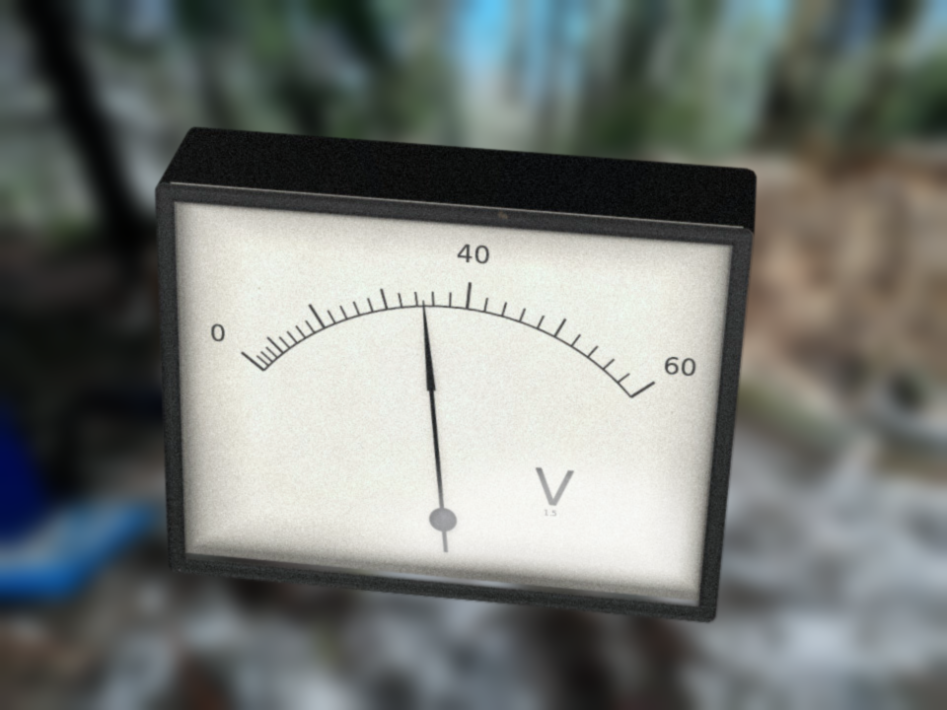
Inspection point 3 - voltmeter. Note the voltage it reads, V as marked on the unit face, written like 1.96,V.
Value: 35,V
